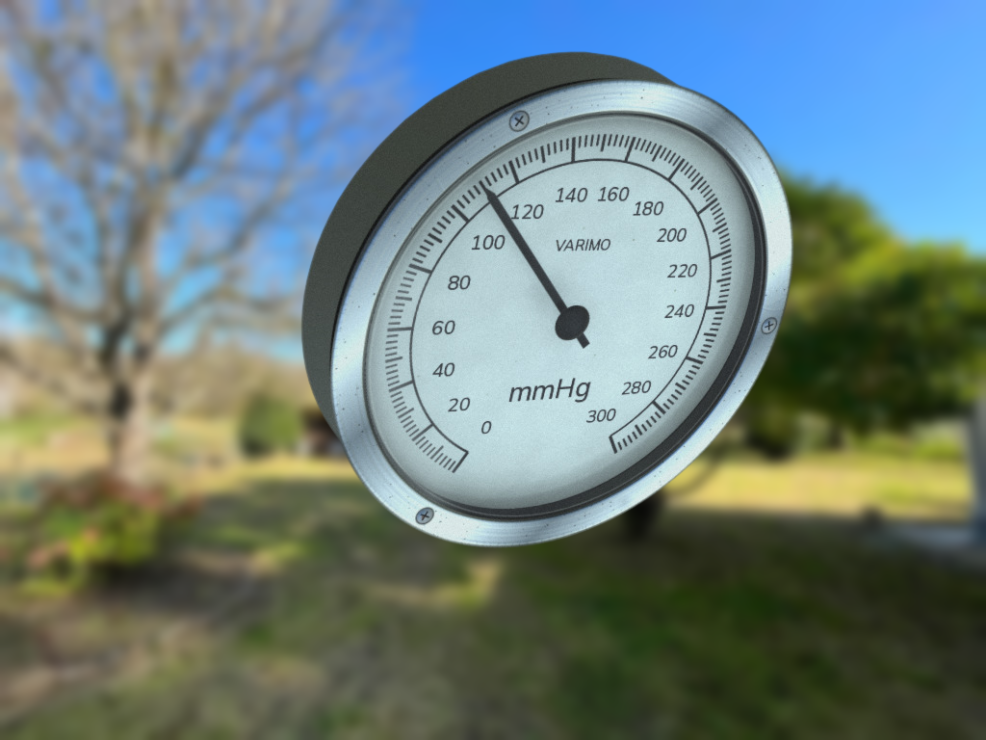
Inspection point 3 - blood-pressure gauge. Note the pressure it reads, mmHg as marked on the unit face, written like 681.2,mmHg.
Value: 110,mmHg
